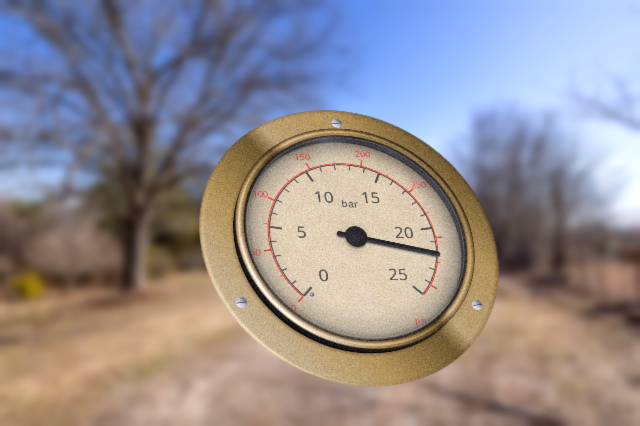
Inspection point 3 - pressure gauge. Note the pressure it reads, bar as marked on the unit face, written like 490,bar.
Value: 22,bar
